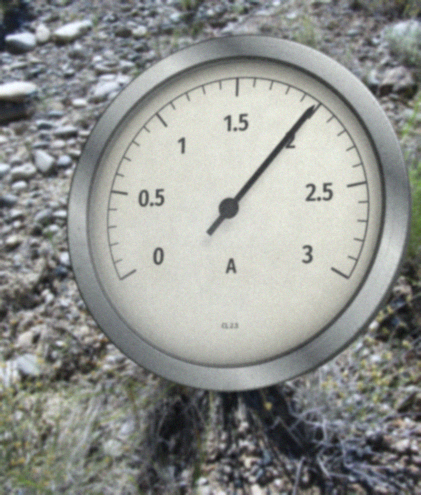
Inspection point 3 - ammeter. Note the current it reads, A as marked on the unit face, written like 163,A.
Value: 2,A
